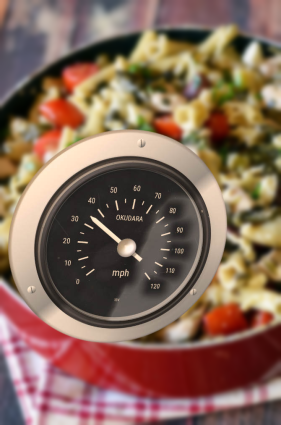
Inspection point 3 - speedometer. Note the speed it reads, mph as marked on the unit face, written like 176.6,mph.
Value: 35,mph
